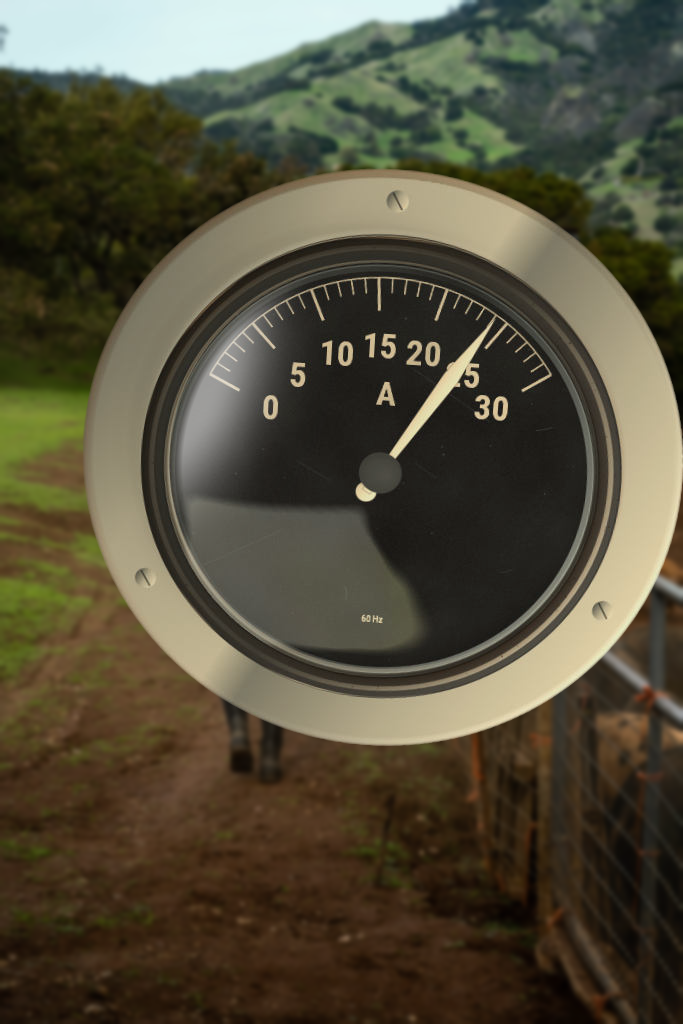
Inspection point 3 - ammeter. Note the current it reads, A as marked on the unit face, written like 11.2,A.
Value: 24,A
